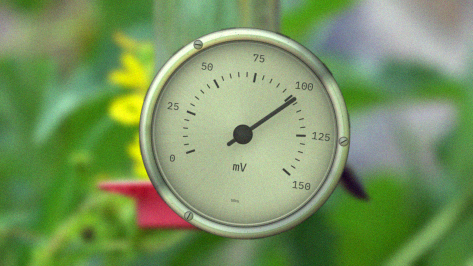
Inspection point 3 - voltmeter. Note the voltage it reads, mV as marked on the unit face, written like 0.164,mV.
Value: 102.5,mV
